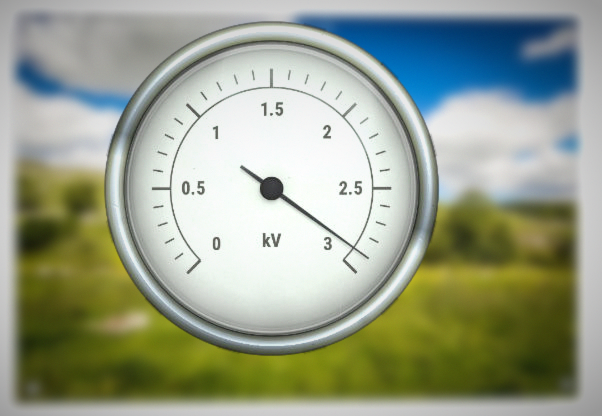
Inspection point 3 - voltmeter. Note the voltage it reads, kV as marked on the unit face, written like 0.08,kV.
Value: 2.9,kV
